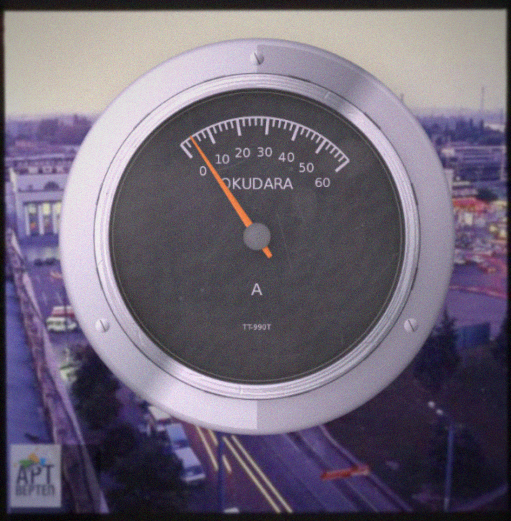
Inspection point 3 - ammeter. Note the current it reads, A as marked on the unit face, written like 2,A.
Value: 4,A
